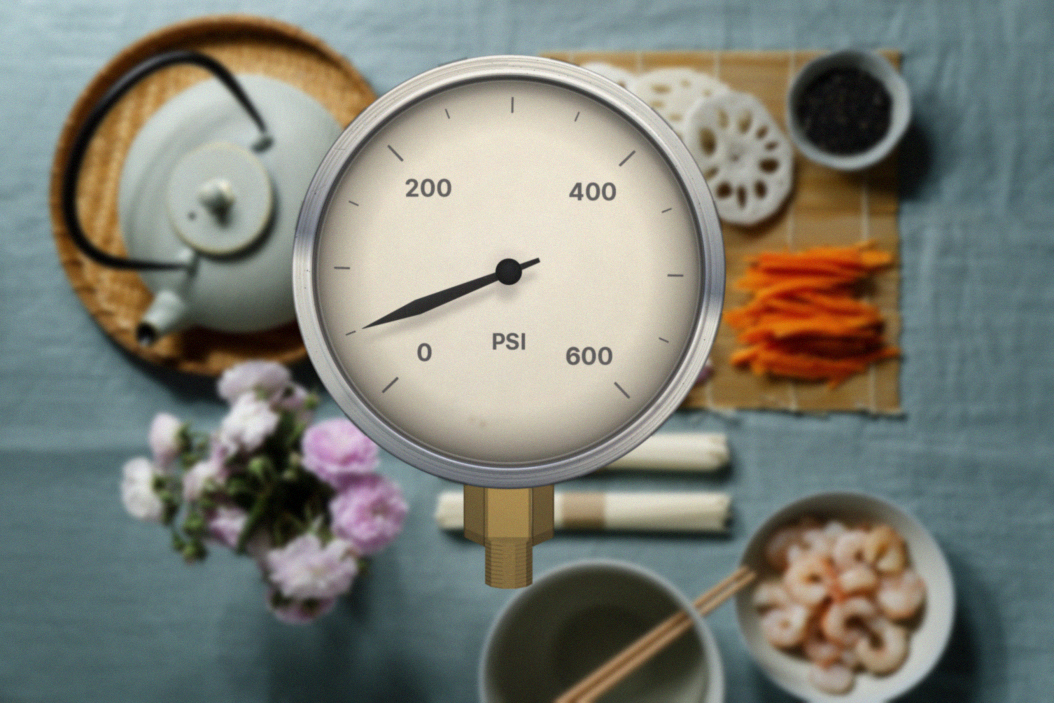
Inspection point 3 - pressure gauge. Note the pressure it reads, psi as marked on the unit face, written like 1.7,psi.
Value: 50,psi
